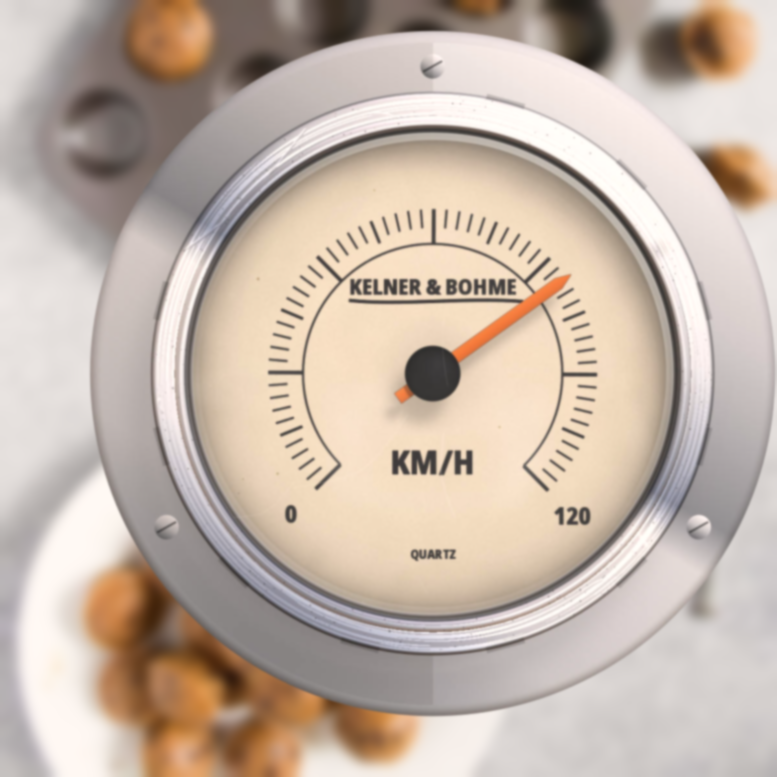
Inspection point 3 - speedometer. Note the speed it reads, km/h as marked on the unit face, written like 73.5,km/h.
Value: 84,km/h
